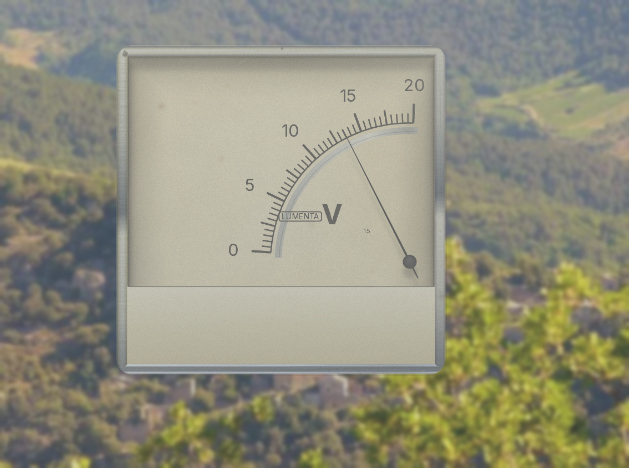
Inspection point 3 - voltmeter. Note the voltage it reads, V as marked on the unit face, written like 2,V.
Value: 13.5,V
